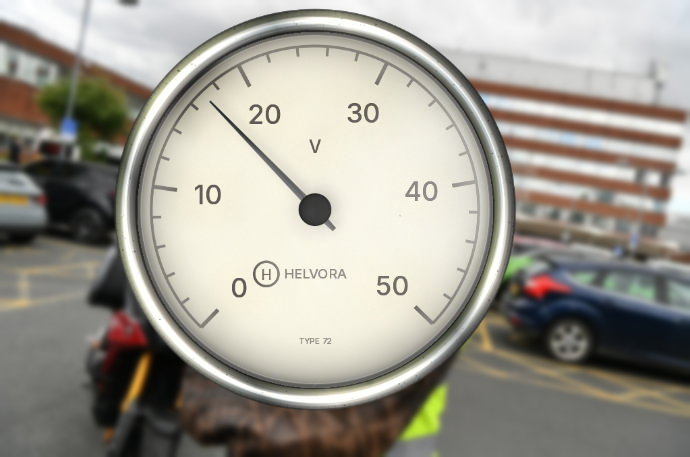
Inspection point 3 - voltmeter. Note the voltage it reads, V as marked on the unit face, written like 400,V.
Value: 17,V
